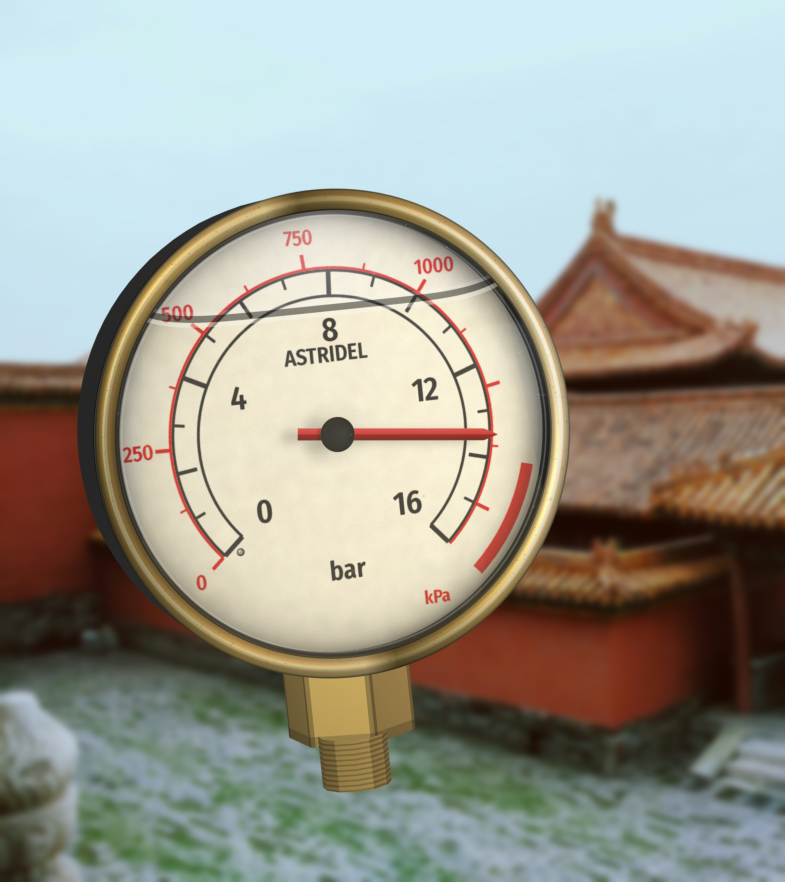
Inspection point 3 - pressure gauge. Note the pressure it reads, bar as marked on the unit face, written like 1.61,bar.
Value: 13.5,bar
